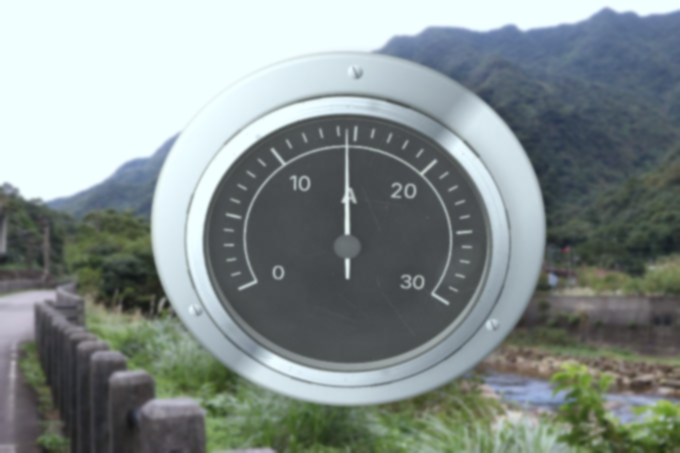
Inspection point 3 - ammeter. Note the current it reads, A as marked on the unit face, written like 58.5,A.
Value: 14.5,A
